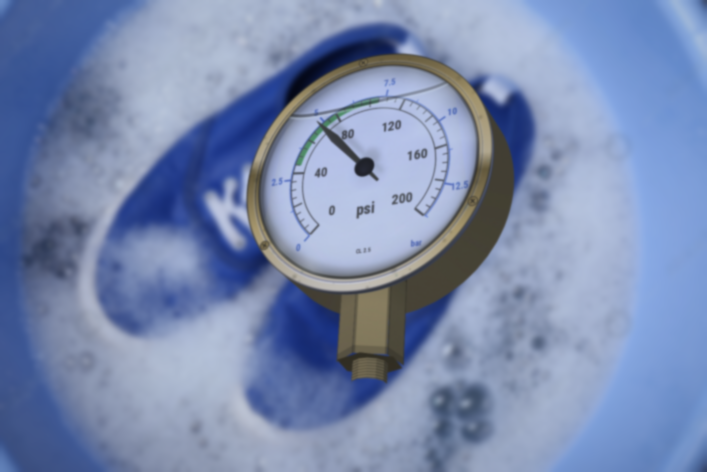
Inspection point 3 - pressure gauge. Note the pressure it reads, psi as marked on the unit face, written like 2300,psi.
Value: 70,psi
